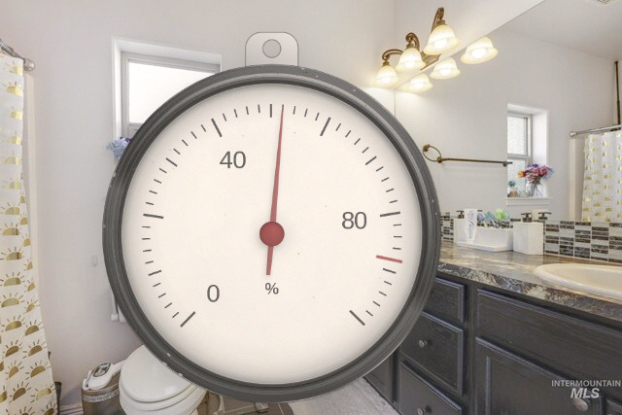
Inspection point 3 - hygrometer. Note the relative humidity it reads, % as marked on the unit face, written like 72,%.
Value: 52,%
